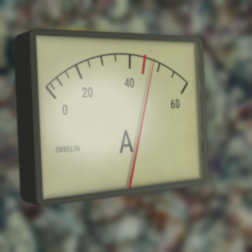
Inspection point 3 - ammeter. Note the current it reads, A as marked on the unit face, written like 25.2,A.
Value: 47.5,A
